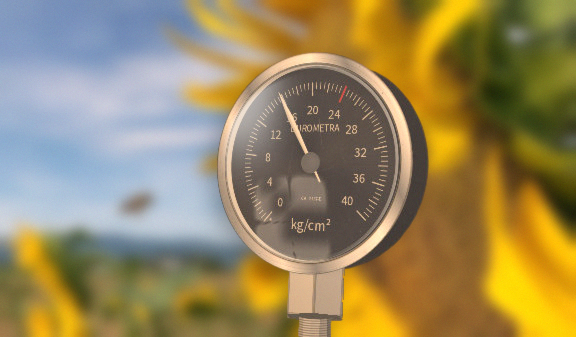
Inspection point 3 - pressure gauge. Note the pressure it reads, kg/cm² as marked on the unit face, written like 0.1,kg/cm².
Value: 16,kg/cm²
